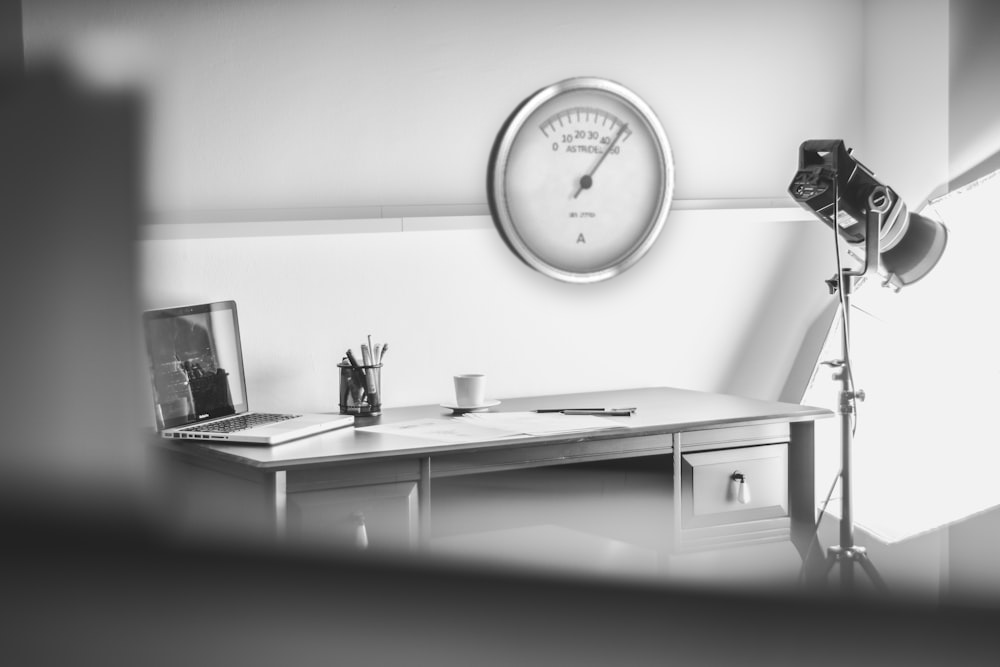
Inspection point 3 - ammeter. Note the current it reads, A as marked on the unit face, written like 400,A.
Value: 45,A
